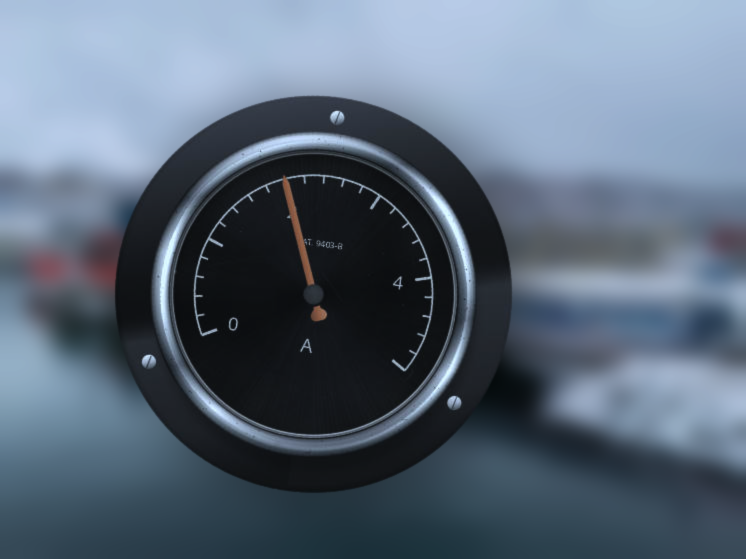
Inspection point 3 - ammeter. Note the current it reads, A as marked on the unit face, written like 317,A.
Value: 2,A
